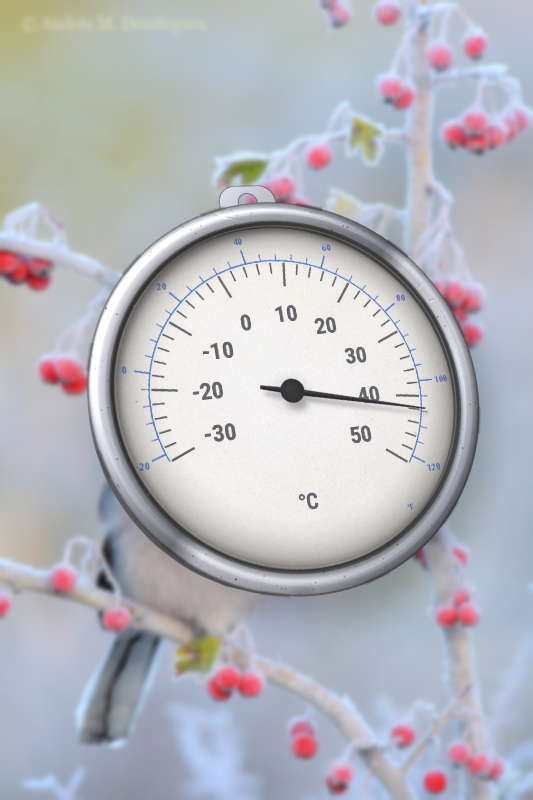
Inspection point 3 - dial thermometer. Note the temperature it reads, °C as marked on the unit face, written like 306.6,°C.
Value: 42,°C
